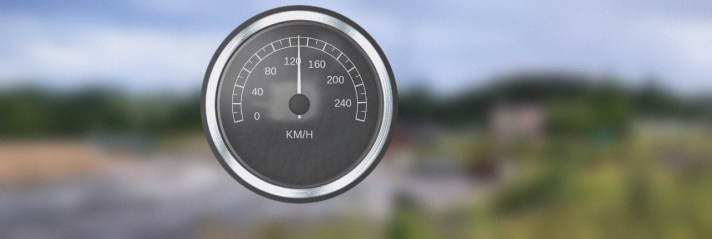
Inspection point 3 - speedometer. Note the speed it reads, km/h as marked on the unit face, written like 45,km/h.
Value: 130,km/h
